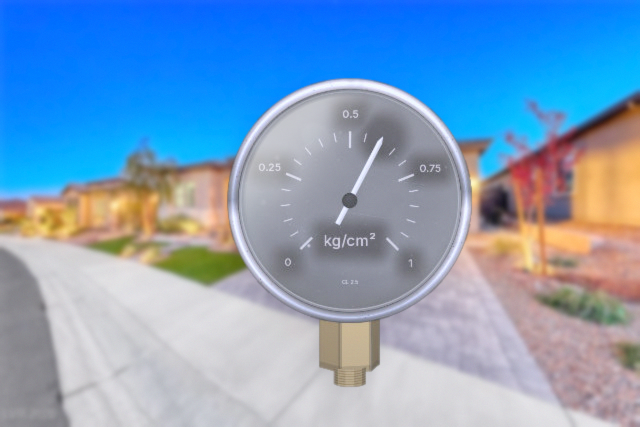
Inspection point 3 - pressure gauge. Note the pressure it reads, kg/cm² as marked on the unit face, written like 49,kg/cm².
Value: 0.6,kg/cm²
